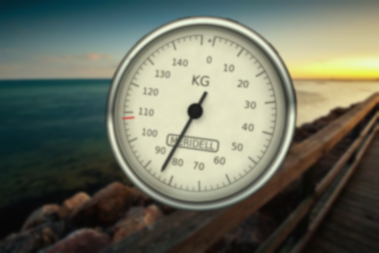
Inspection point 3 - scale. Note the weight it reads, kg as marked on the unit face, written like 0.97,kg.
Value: 84,kg
